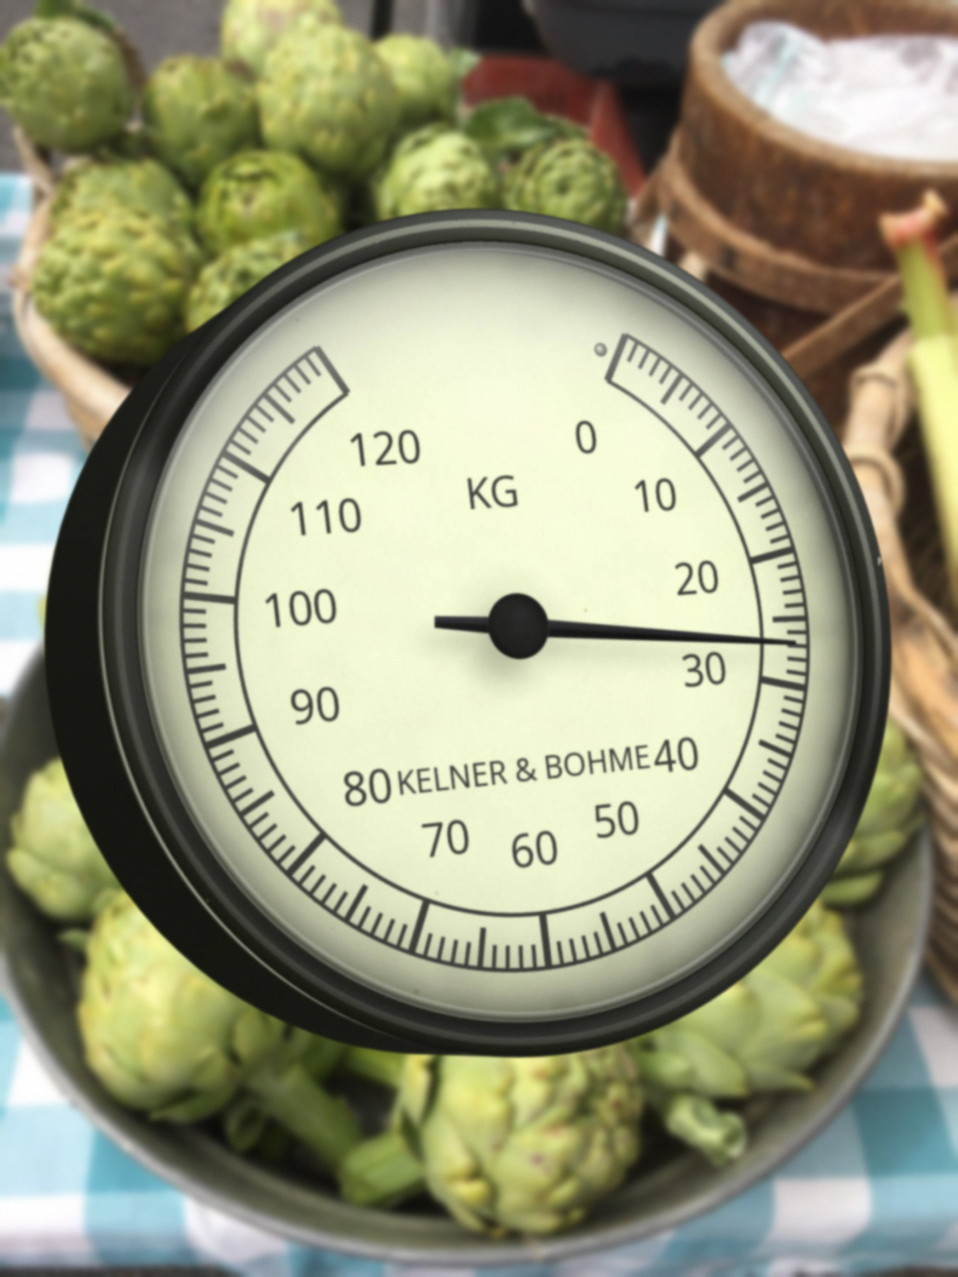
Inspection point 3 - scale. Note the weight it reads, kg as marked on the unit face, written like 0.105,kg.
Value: 27,kg
